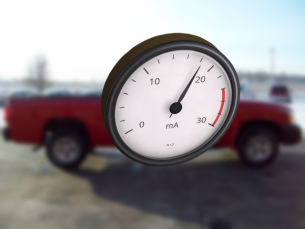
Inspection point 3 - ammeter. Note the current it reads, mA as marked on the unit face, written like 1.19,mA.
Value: 18,mA
